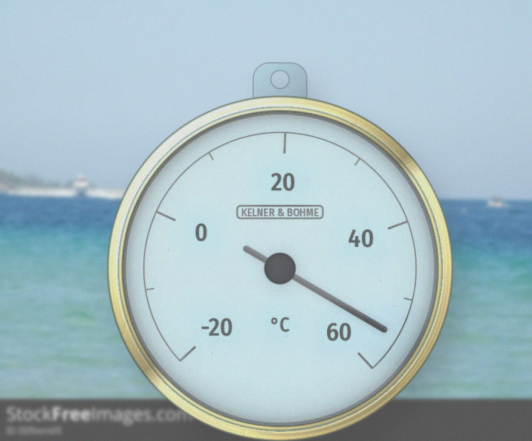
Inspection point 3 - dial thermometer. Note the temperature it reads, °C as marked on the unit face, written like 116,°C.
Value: 55,°C
